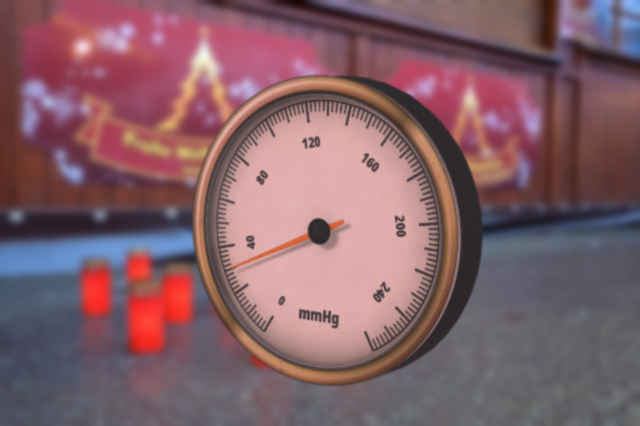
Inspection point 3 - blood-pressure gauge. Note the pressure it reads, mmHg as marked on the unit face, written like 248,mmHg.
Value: 30,mmHg
